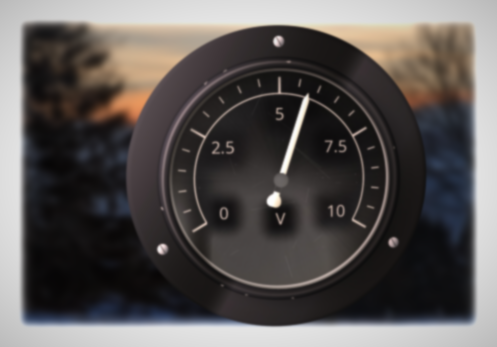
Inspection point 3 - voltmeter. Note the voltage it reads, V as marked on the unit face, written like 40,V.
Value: 5.75,V
